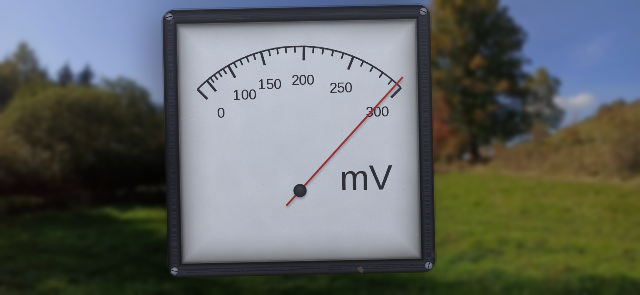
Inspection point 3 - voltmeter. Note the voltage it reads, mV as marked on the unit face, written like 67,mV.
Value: 295,mV
